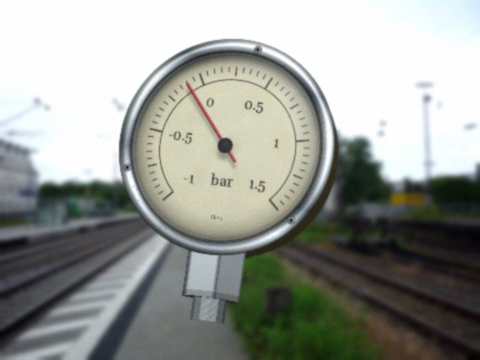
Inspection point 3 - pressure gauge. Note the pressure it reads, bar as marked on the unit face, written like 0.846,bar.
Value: -0.1,bar
